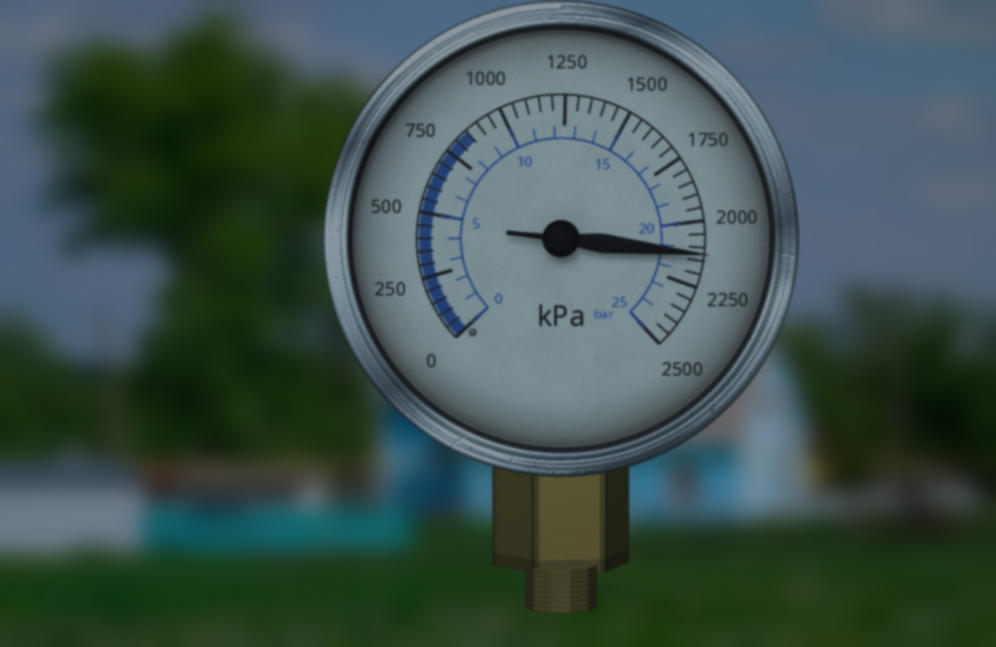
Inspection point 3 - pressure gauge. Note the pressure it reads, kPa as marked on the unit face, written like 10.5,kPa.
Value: 2125,kPa
